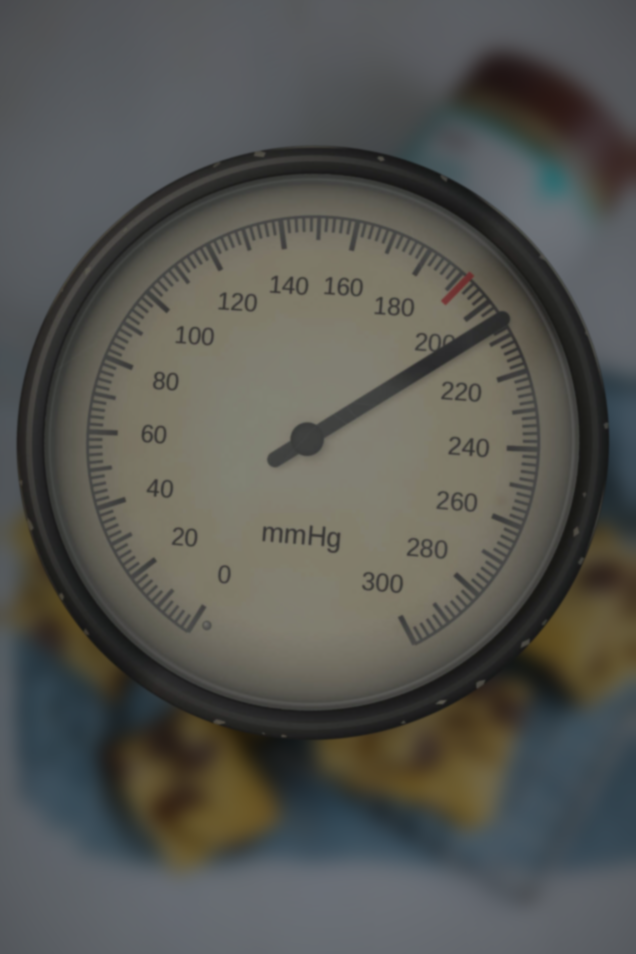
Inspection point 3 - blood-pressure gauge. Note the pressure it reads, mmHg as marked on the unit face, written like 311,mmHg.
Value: 206,mmHg
